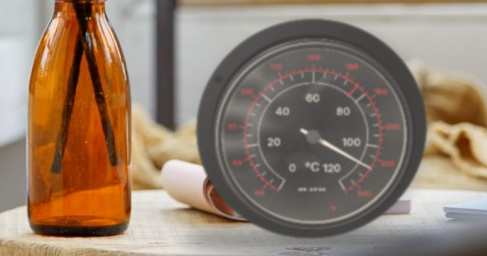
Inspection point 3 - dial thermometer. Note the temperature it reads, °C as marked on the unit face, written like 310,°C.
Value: 108,°C
